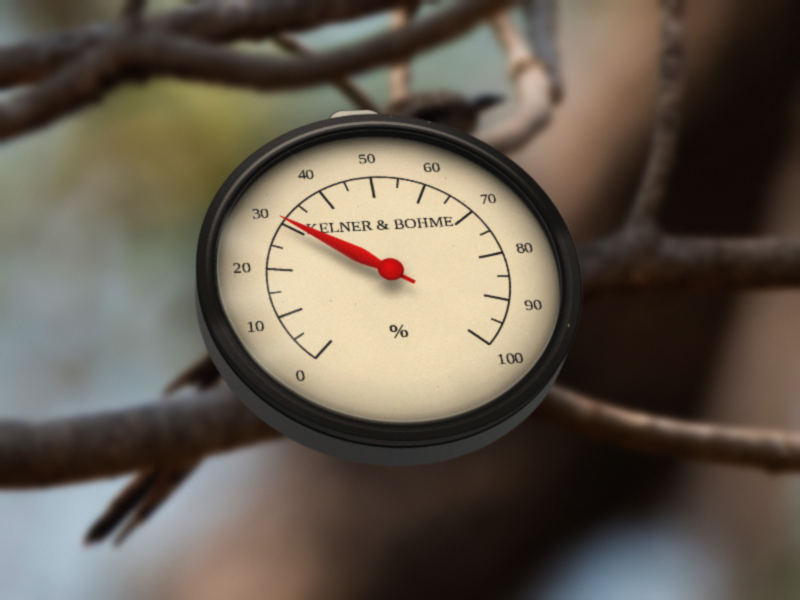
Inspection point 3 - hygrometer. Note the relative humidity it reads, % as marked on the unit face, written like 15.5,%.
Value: 30,%
